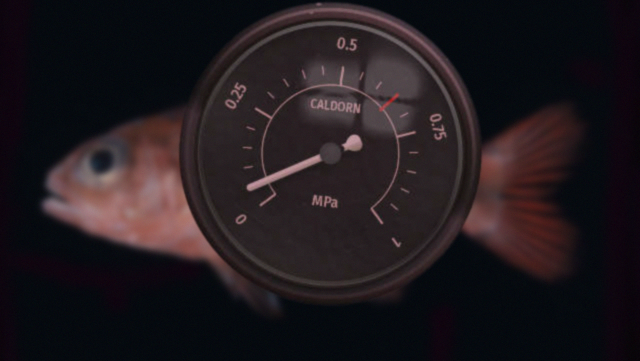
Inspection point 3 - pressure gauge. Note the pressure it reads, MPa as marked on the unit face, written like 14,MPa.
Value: 0.05,MPa
